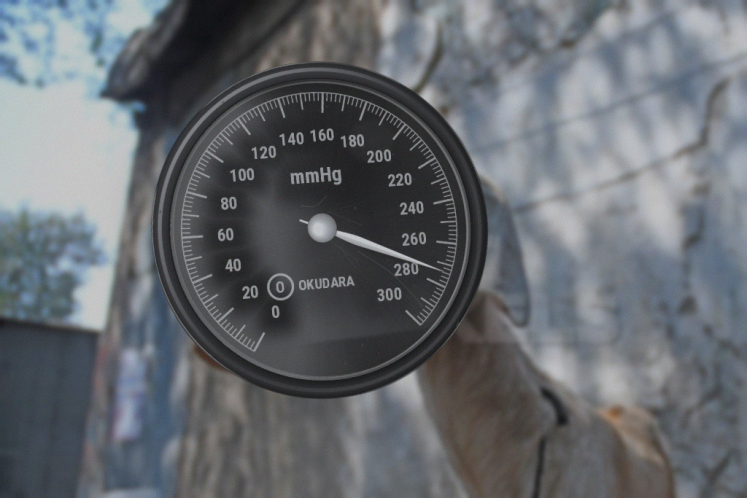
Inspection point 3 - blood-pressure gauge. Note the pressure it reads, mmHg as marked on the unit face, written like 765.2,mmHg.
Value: 274,mmHg
